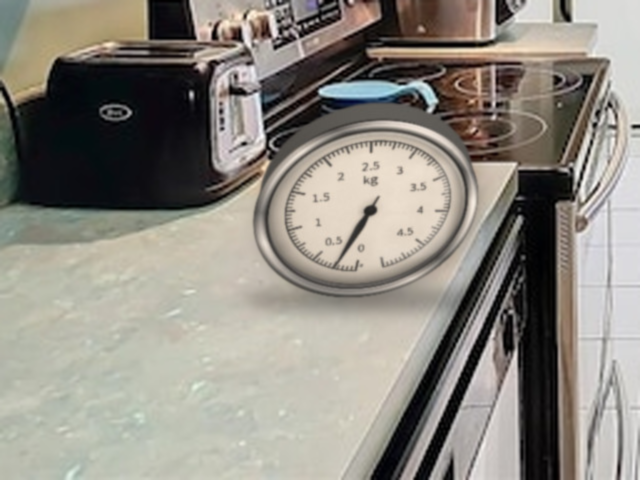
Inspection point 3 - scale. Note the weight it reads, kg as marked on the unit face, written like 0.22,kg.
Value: 0.25,kg
